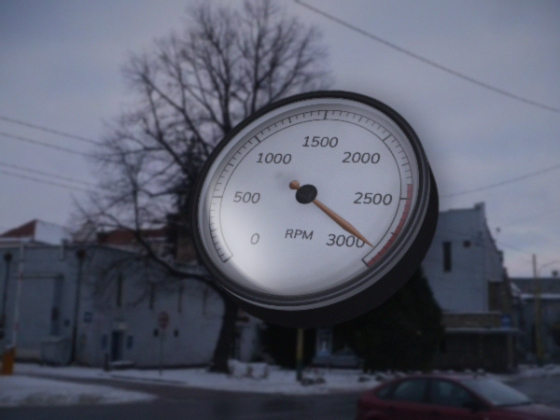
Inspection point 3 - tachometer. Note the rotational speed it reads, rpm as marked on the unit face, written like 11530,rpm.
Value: 2900,rpm
